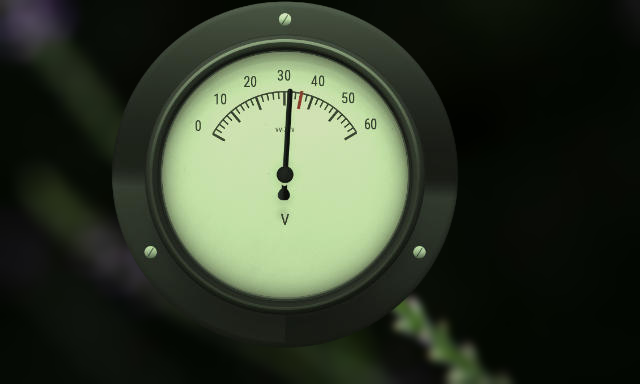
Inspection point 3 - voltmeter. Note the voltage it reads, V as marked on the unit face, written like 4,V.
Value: 32,V
